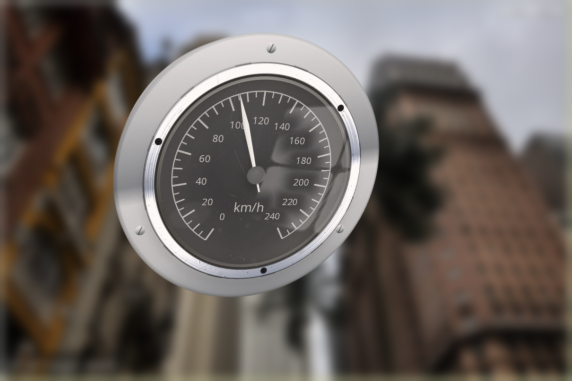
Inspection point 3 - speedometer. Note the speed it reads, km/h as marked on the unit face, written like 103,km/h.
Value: 105,km/h
